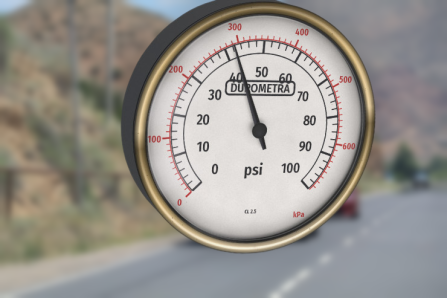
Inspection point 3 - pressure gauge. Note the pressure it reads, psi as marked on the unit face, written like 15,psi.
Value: 42,psi
